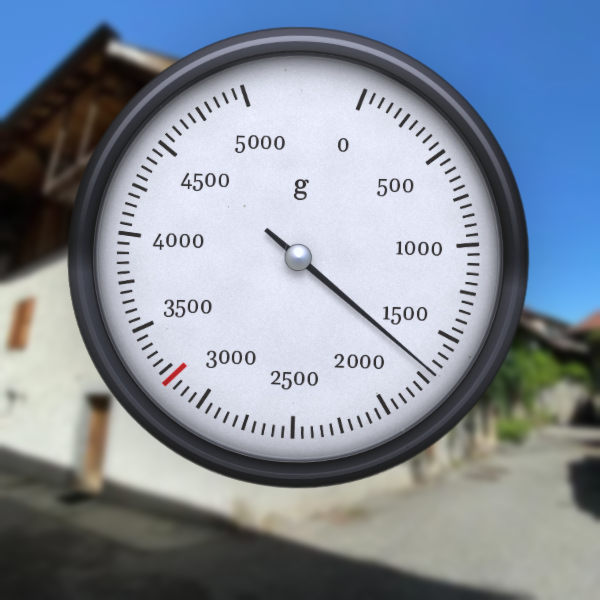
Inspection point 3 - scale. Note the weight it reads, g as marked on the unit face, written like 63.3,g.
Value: 1700,g
